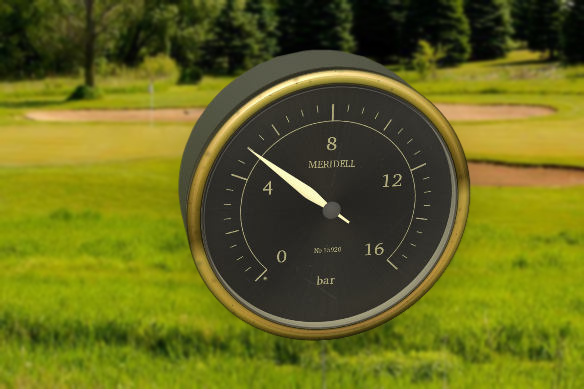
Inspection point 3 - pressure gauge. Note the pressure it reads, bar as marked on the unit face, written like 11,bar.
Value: 5,bar
